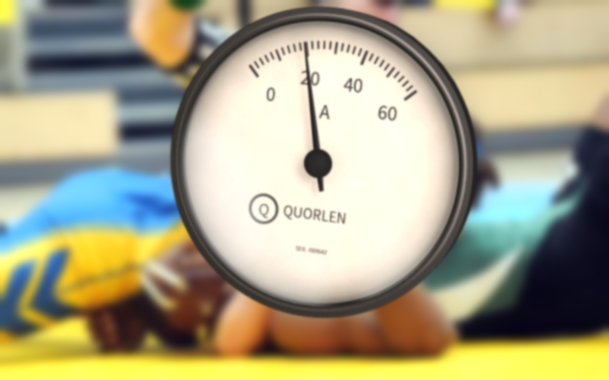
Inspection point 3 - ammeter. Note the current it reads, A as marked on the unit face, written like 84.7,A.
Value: 20,A
